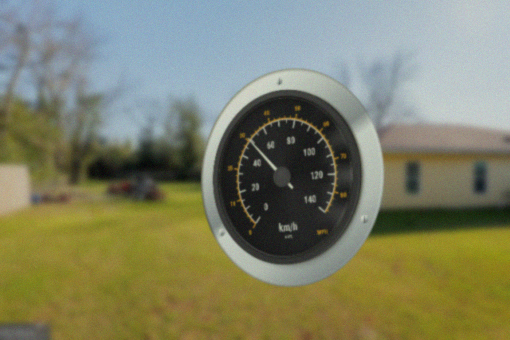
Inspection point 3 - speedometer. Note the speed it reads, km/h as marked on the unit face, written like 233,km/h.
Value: 50,km/h
